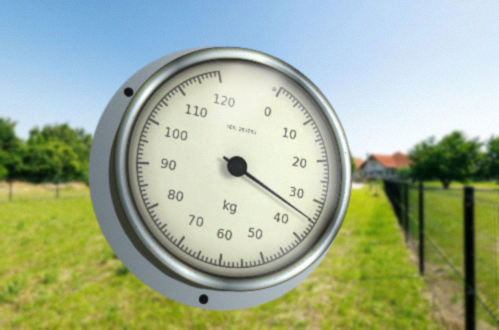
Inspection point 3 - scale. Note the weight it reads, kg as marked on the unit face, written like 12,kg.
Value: 35,kg
